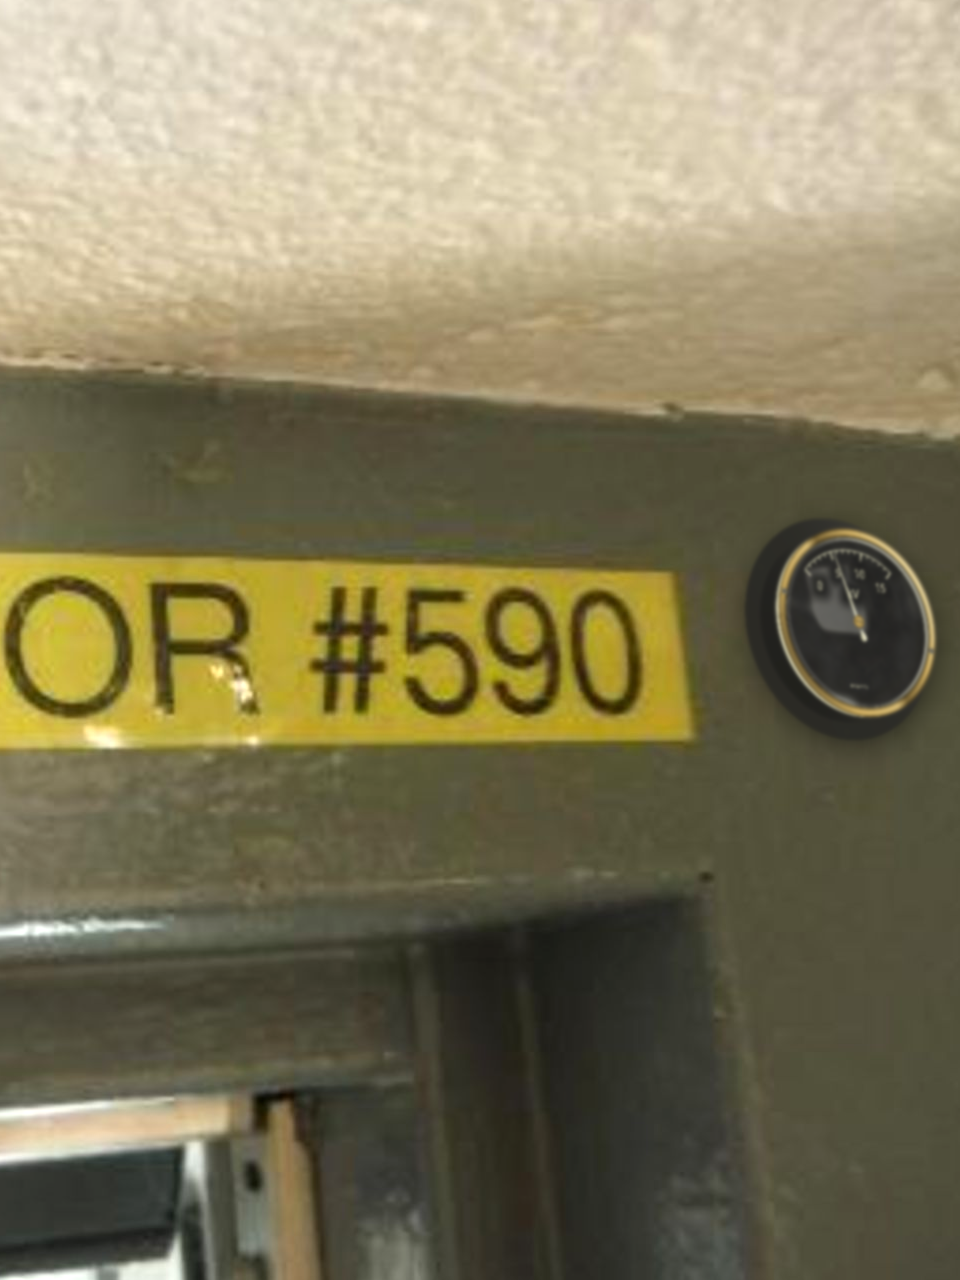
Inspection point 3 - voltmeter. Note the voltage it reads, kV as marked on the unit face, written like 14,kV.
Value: 5,kV
